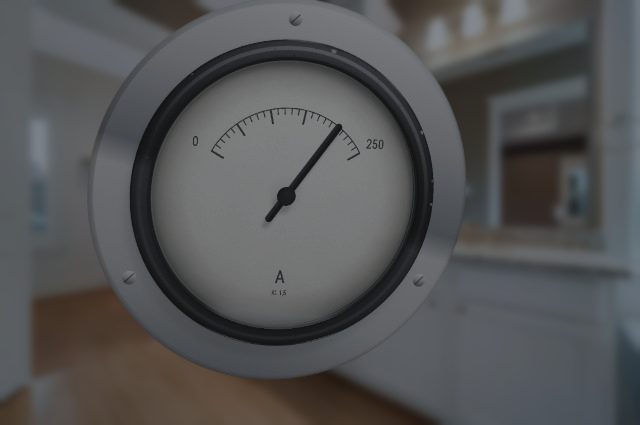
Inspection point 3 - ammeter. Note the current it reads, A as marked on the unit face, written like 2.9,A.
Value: 200,A
